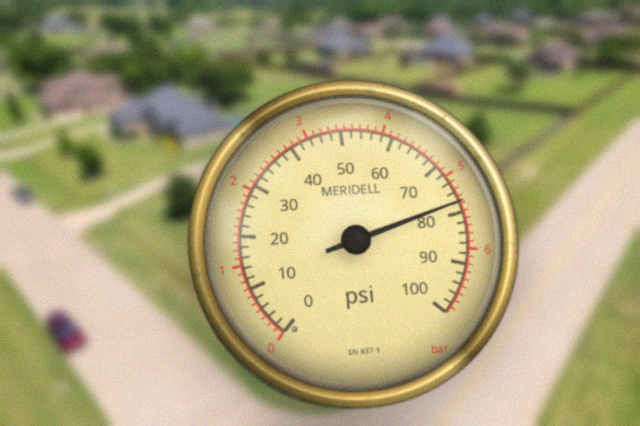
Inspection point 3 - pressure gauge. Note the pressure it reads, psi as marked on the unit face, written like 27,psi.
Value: 78,psi
